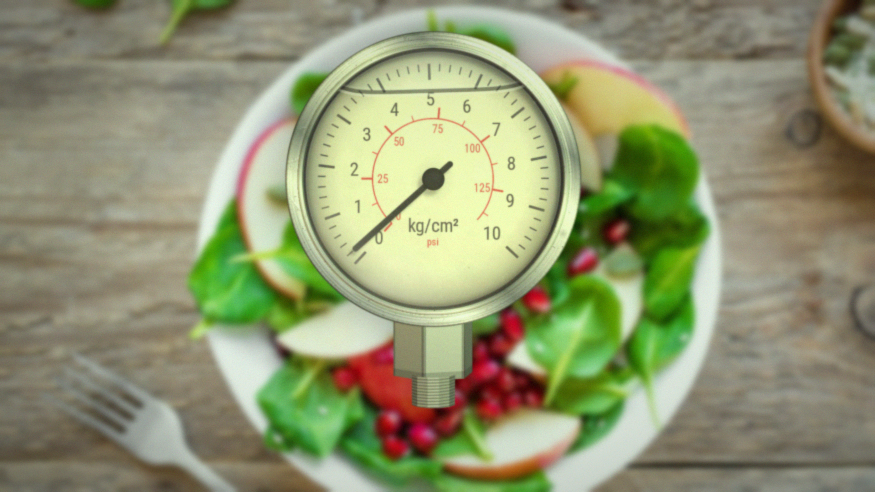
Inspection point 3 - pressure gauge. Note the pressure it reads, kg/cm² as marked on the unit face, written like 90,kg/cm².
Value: 0.2,kg/cm²
